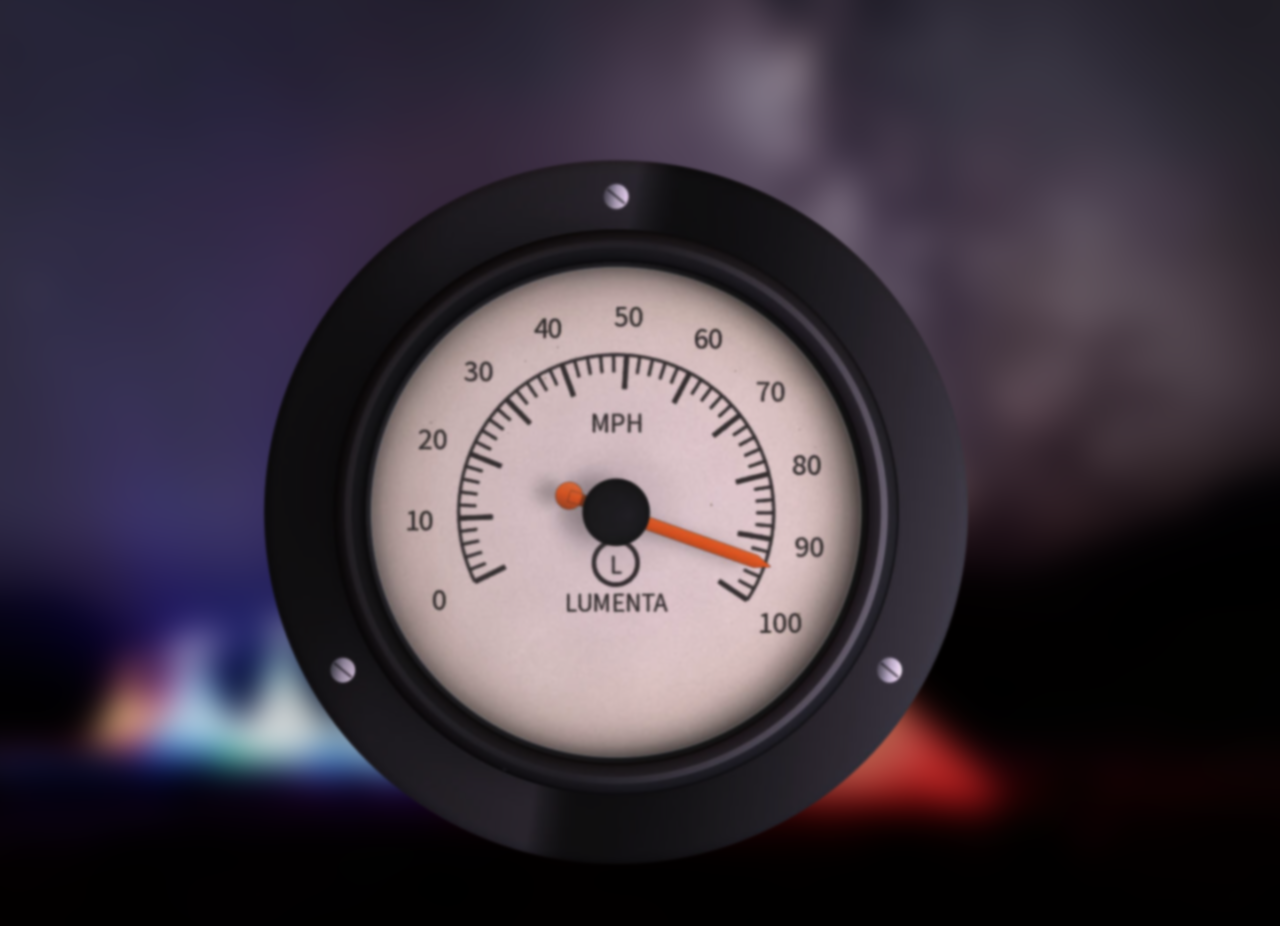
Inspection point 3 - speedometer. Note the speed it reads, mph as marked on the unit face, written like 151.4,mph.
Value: 94,mph
